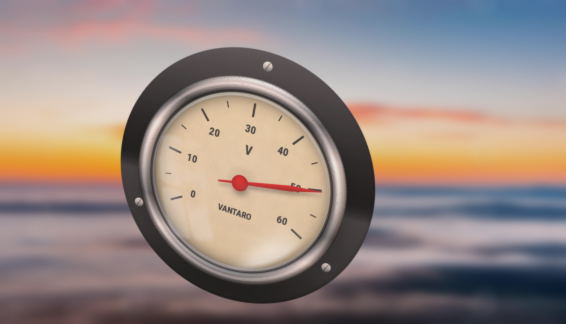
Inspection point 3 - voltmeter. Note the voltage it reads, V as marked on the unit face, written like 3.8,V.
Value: 50,V
